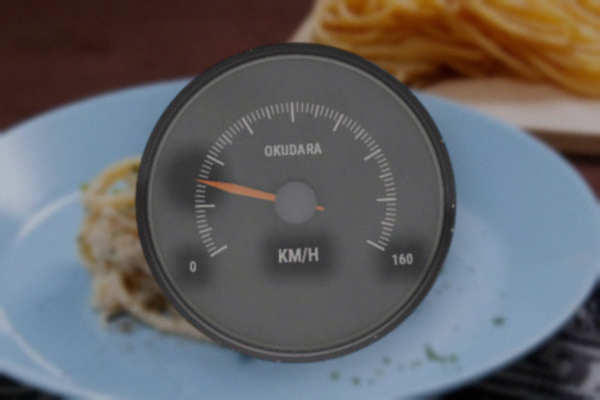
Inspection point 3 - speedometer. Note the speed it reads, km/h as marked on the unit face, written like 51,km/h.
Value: 30,km/h
